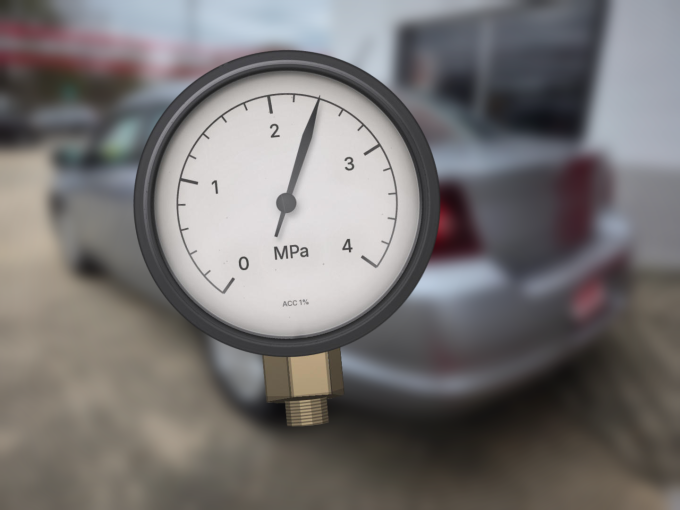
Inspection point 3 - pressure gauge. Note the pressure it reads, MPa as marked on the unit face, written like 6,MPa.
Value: 2.4,MPa
